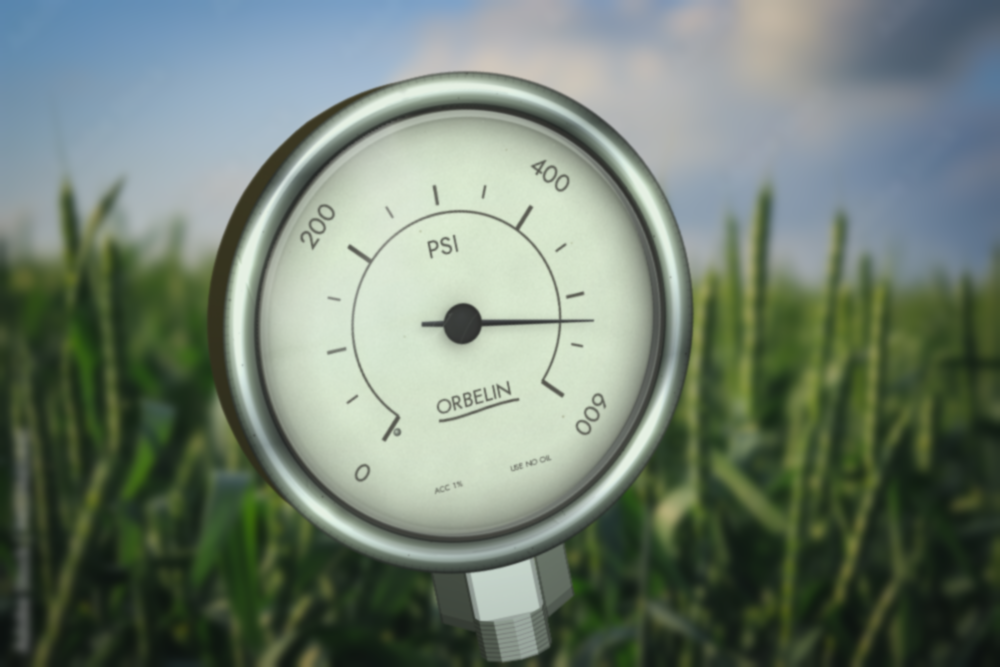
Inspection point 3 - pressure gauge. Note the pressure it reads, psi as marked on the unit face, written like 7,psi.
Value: 525,psi
